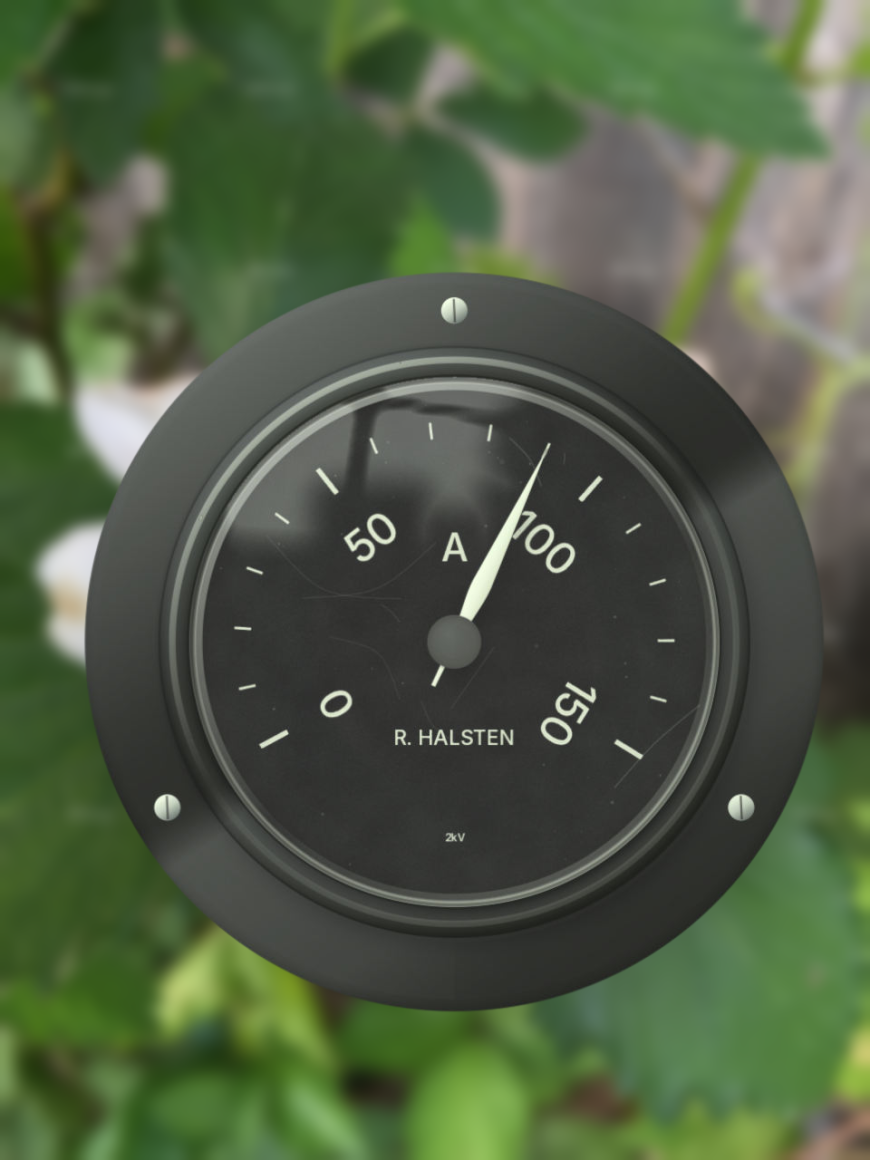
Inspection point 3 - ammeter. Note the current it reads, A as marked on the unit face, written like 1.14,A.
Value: 90,A
